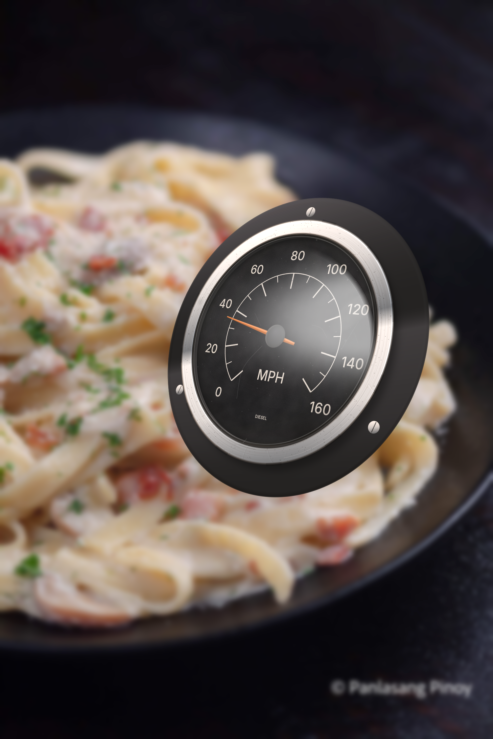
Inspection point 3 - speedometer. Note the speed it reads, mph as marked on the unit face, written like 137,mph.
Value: 35,mph
